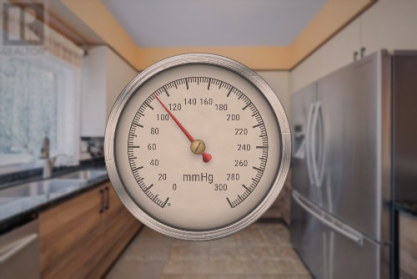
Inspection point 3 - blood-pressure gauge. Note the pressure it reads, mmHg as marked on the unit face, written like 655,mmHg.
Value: 110,mmHg
